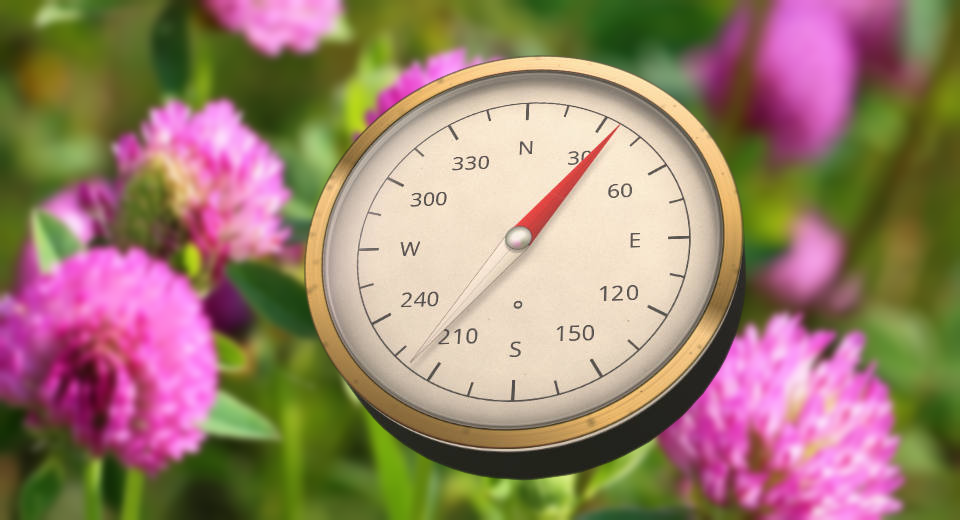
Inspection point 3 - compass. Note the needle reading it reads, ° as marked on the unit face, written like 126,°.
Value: 37.5,°
